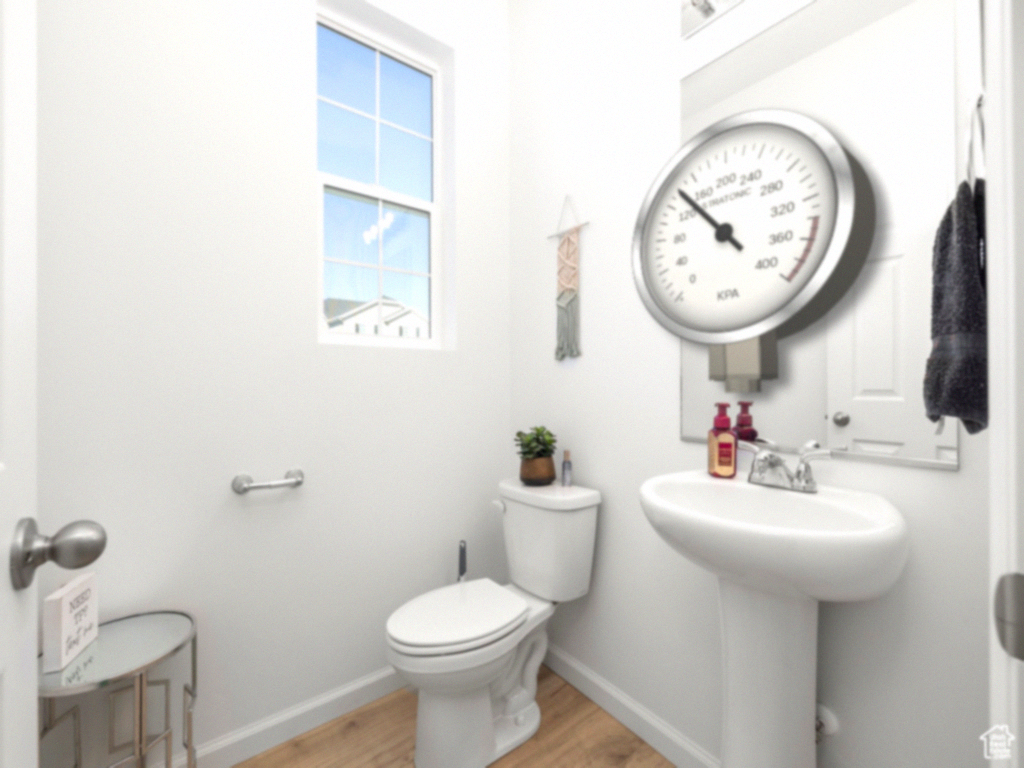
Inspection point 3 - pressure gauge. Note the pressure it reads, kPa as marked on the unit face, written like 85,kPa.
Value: 140,kPa
